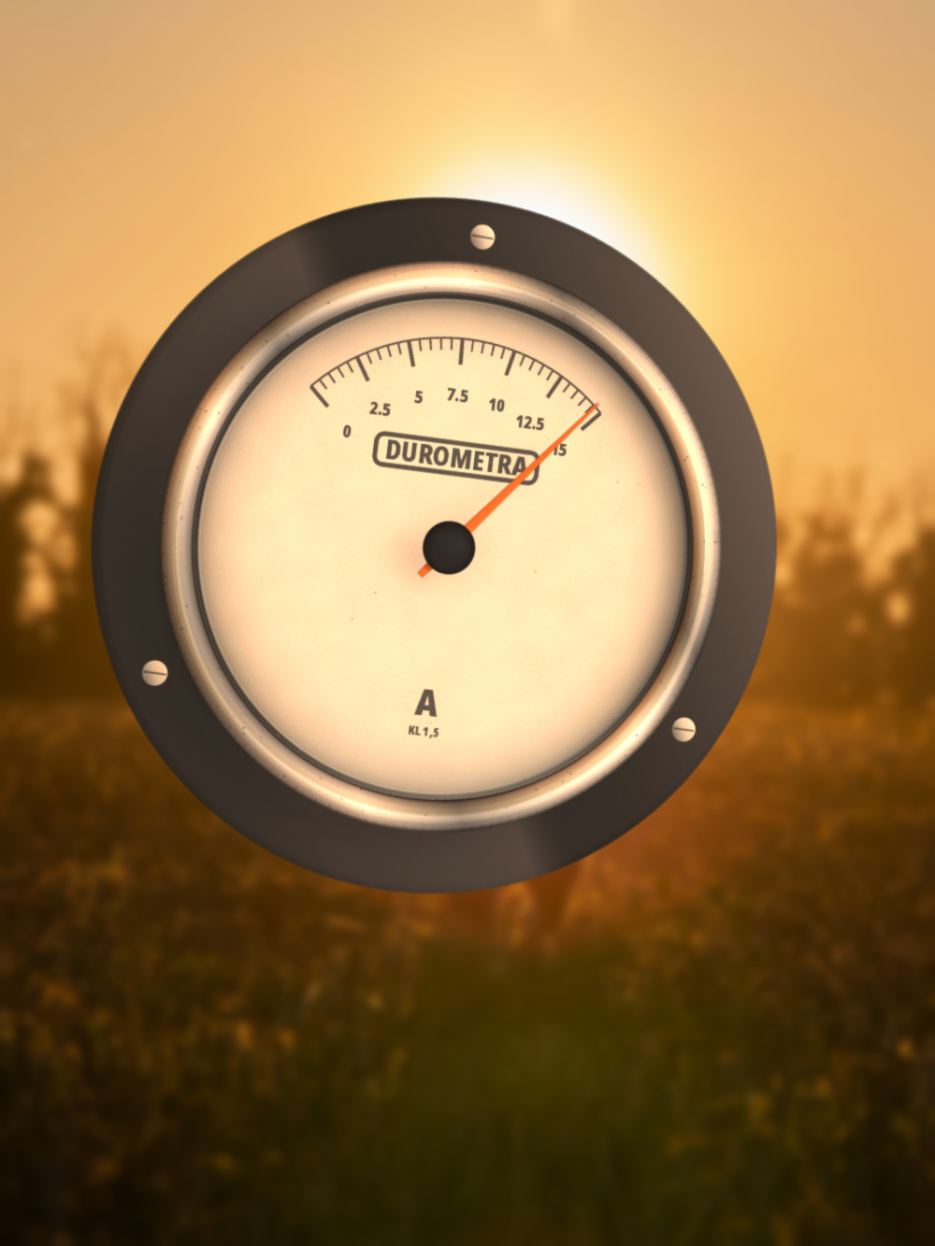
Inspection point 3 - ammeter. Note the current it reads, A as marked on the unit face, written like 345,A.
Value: 14.5,A
